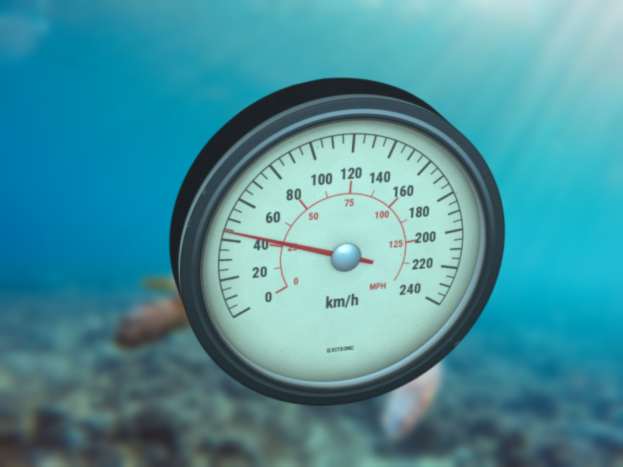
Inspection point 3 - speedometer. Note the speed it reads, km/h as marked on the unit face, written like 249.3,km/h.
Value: 45,km/h
